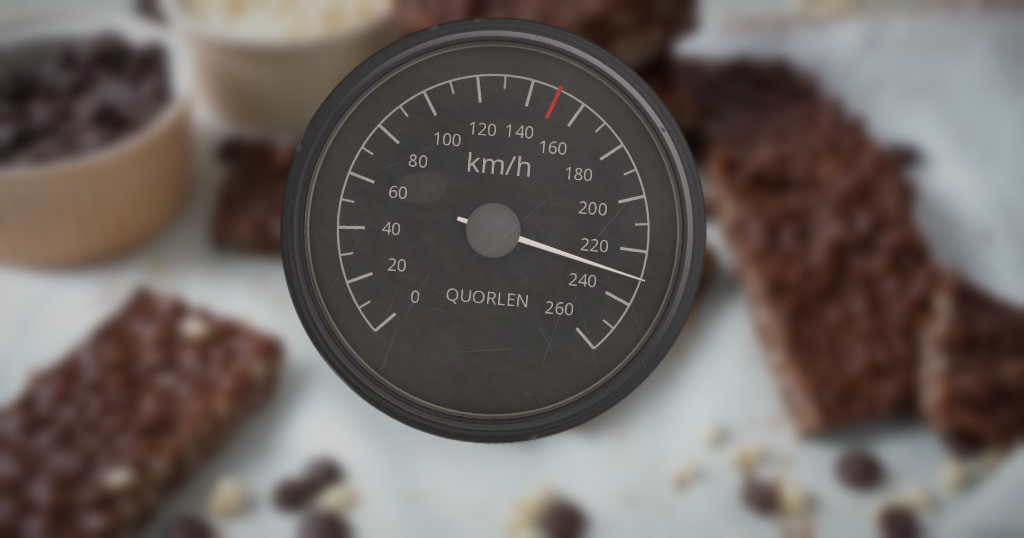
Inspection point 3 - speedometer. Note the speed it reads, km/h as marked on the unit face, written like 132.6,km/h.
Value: 230,km/h
